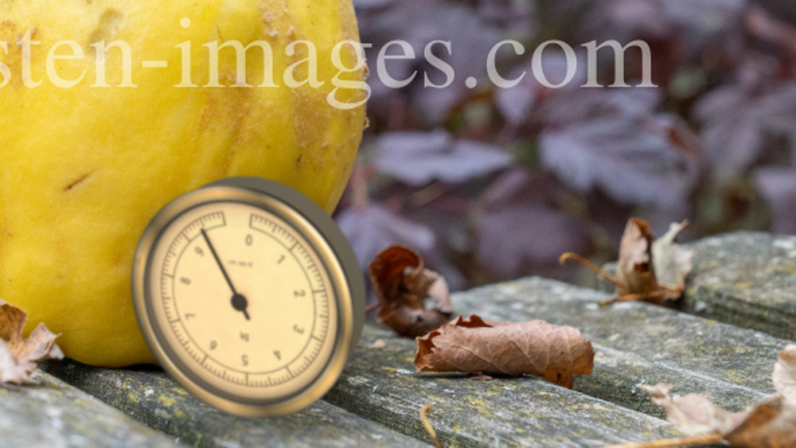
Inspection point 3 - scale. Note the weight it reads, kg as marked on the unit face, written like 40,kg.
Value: 9.5,kg
